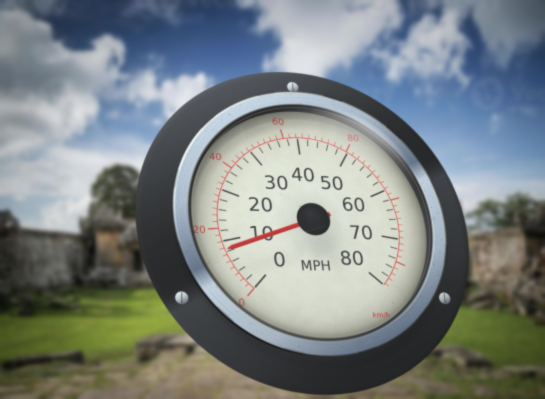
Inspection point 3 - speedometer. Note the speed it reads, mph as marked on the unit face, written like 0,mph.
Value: 8,mph
